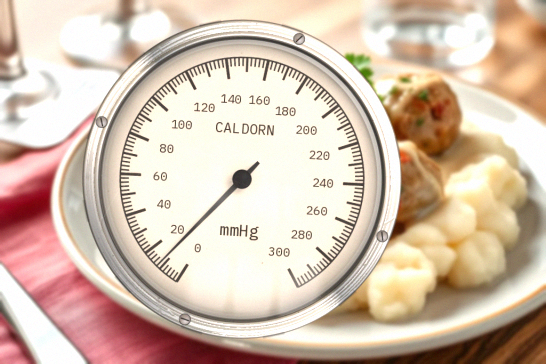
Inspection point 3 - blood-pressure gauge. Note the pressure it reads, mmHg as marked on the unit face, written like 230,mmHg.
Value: 12,mmHg
